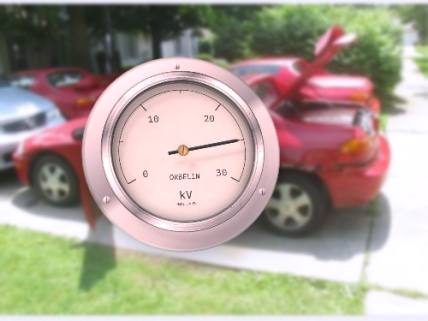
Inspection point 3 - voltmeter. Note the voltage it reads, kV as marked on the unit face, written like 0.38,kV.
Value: 25,kV
